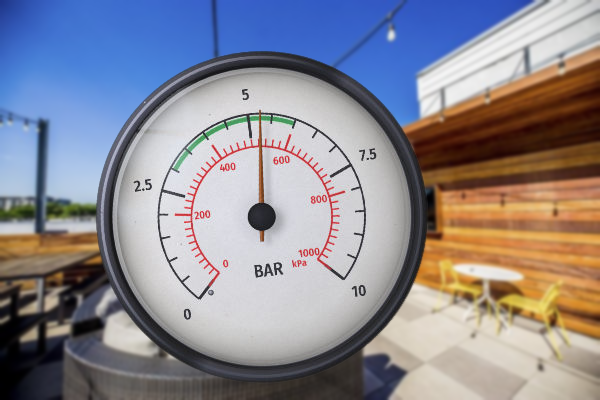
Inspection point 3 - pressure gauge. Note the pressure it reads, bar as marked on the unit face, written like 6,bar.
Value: 5.25,bar
